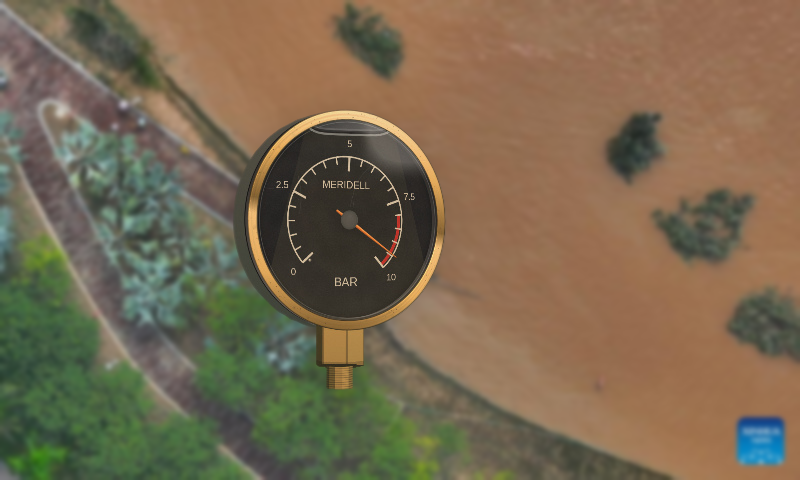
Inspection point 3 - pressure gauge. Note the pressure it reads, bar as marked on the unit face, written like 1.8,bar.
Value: 9.5,bar
